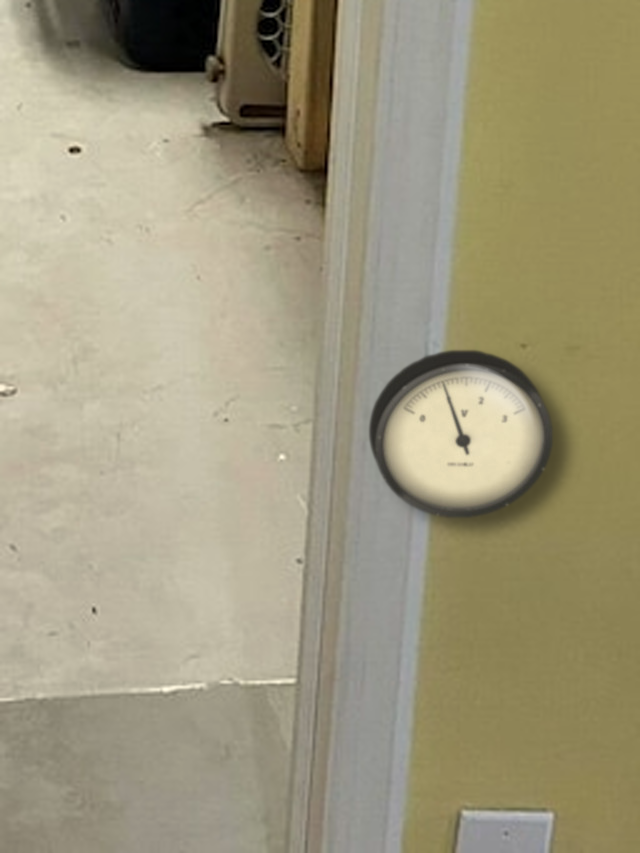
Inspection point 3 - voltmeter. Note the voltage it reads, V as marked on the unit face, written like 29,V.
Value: 1,V
